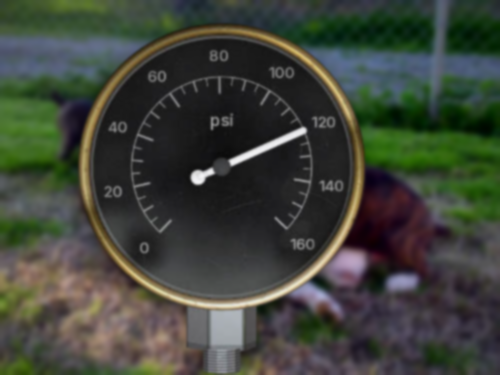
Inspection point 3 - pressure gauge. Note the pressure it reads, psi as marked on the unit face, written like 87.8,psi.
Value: 120,psi
